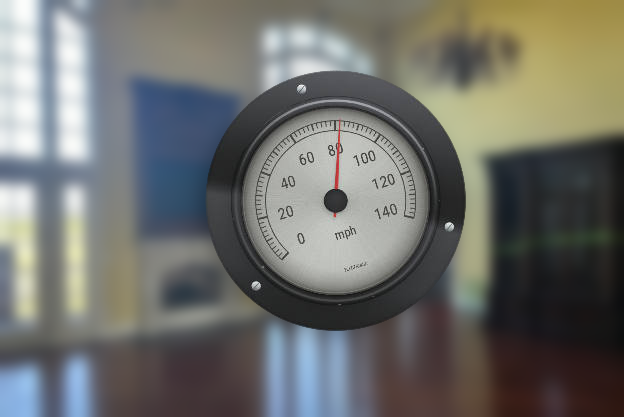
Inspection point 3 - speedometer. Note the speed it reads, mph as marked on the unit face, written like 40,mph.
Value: 82,mph
